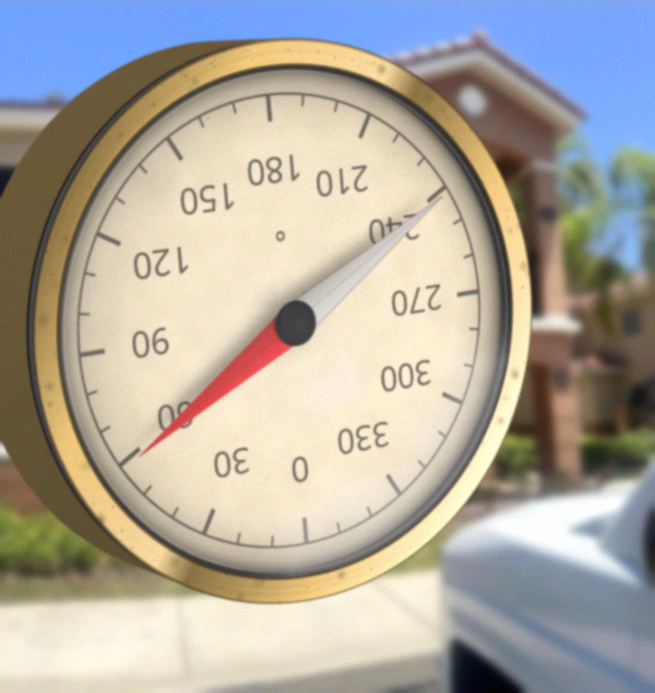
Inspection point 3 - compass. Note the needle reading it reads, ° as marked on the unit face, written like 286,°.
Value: 60,°
